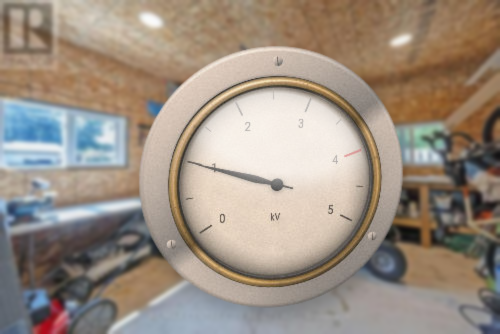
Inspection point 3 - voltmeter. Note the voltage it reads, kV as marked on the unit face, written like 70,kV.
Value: 1,kV
